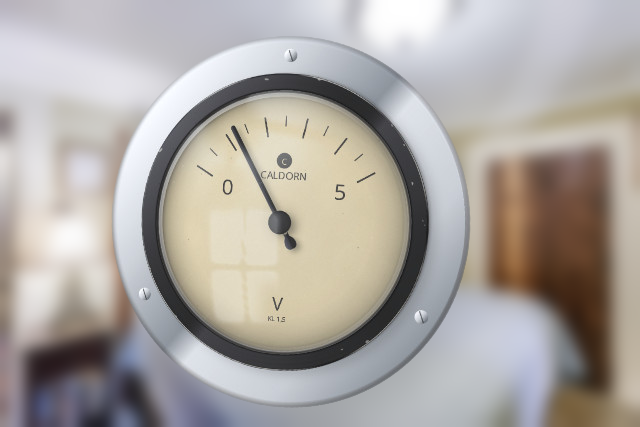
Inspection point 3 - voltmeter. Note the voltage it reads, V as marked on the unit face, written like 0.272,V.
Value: 1.25,V
